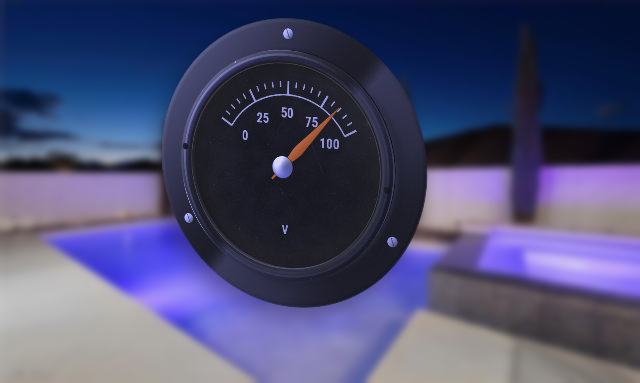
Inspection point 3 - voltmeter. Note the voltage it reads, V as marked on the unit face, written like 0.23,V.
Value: 85,V
